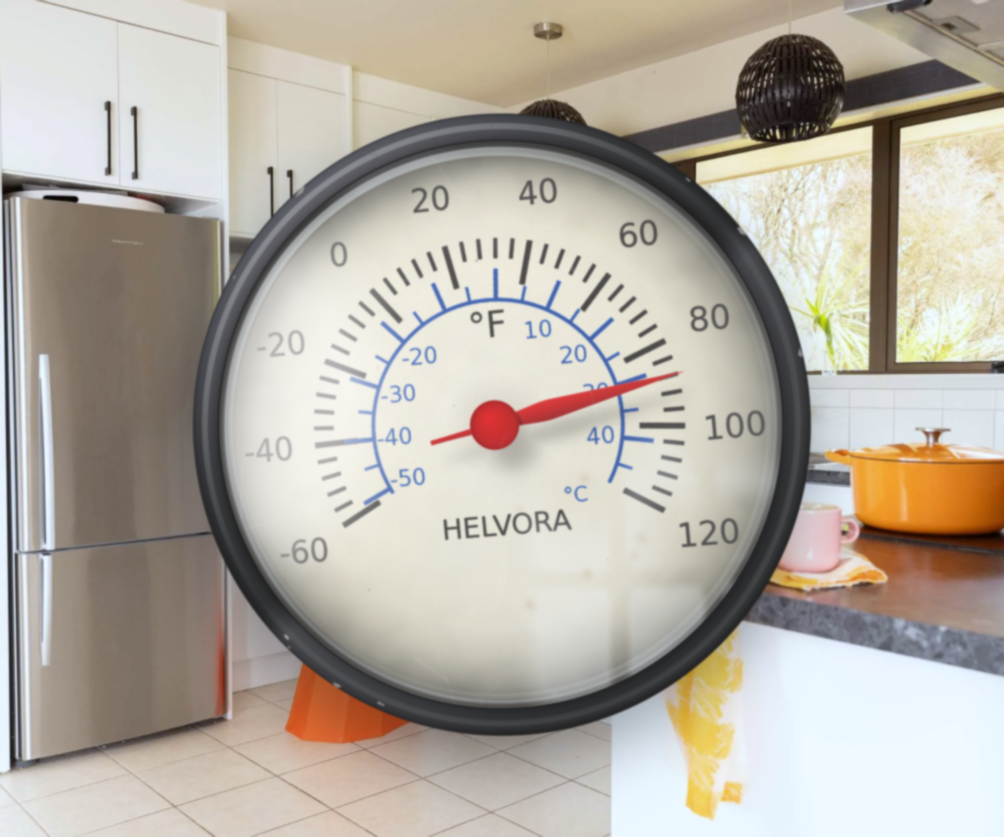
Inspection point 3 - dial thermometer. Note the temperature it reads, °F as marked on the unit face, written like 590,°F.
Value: 88,°F
